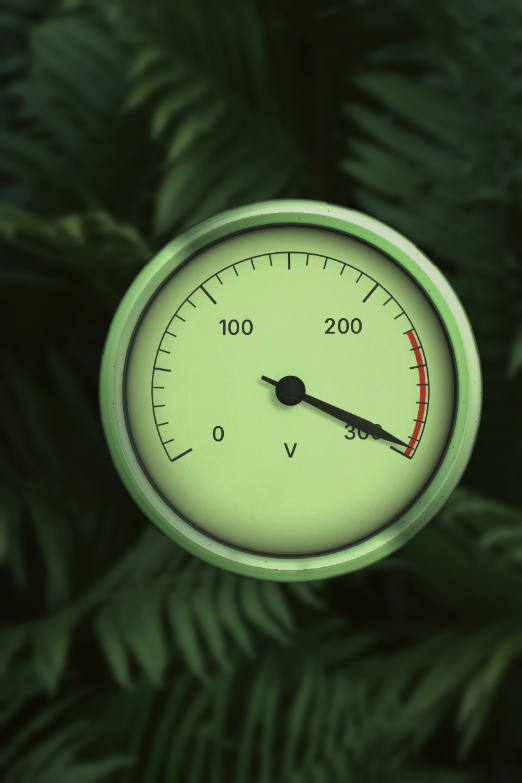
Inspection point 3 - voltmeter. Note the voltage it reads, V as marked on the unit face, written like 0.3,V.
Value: 295,V
